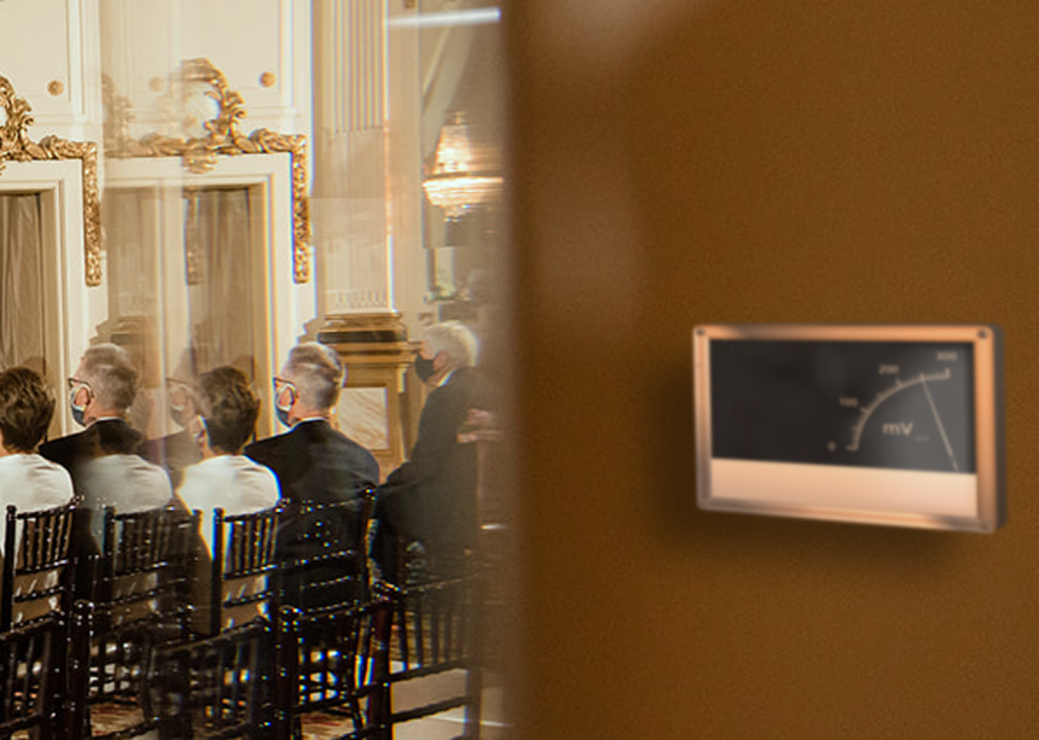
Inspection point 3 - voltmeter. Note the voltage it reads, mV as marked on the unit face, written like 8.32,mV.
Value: 250,mV
